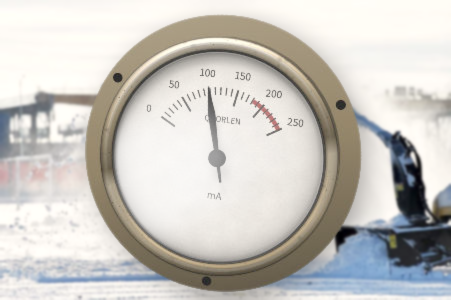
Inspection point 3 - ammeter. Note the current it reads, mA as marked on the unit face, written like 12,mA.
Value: 100,mA
